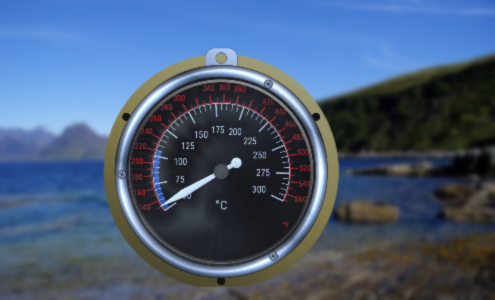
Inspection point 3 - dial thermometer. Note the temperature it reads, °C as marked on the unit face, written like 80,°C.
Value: 55,°C
